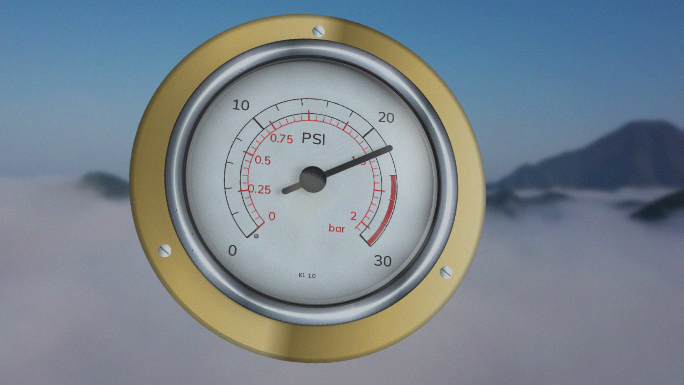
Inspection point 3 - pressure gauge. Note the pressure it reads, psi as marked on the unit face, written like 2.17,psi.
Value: 22,psi
